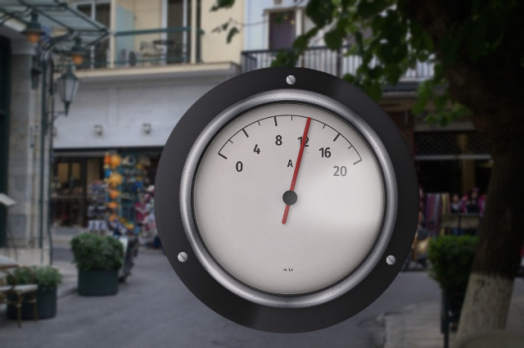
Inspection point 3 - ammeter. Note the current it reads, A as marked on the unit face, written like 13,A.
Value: 12,A
